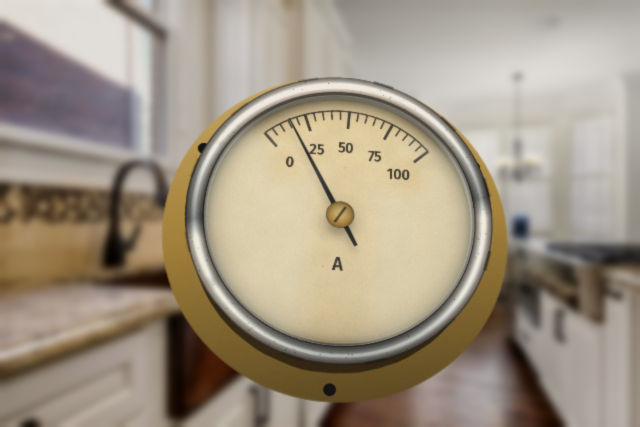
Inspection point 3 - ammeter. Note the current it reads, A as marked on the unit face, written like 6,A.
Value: 15,A
